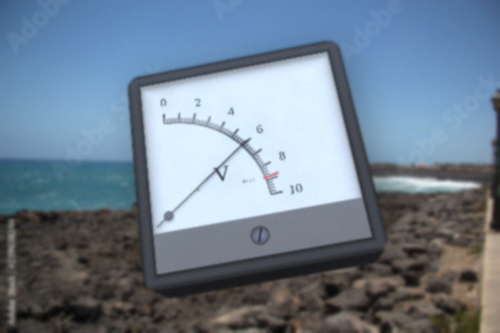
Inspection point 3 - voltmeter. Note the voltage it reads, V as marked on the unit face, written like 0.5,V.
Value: 6,V
